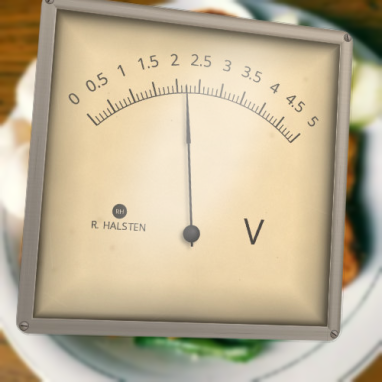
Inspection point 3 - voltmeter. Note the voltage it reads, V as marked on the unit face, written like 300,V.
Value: 2.2,V
